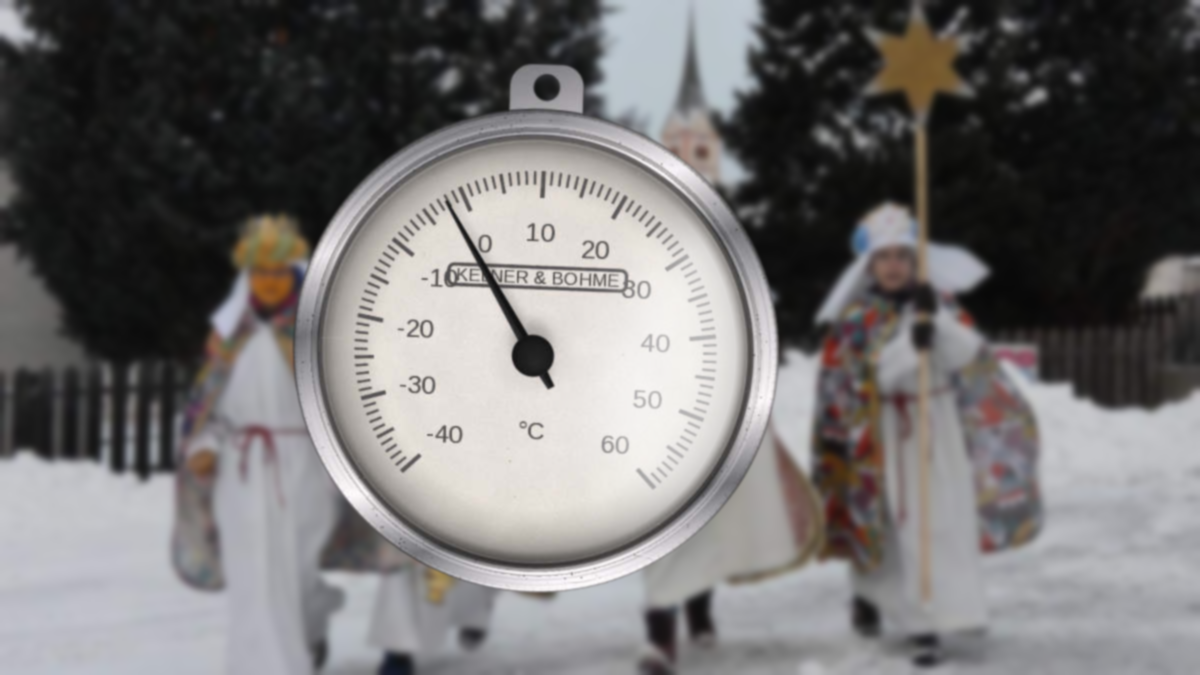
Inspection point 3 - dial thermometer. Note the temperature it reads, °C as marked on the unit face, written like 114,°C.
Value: -2,°C
